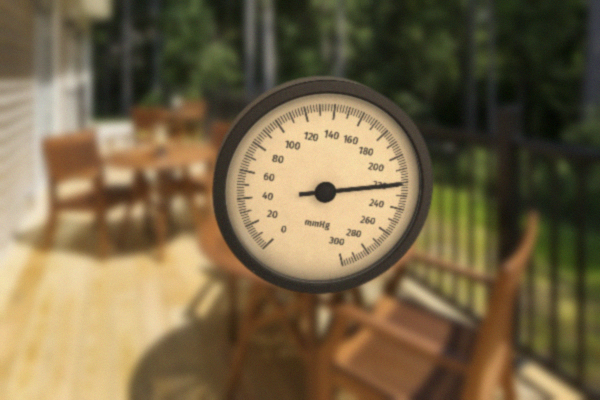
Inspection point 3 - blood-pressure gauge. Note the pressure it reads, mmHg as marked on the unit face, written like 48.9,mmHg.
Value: 220,mmHg
